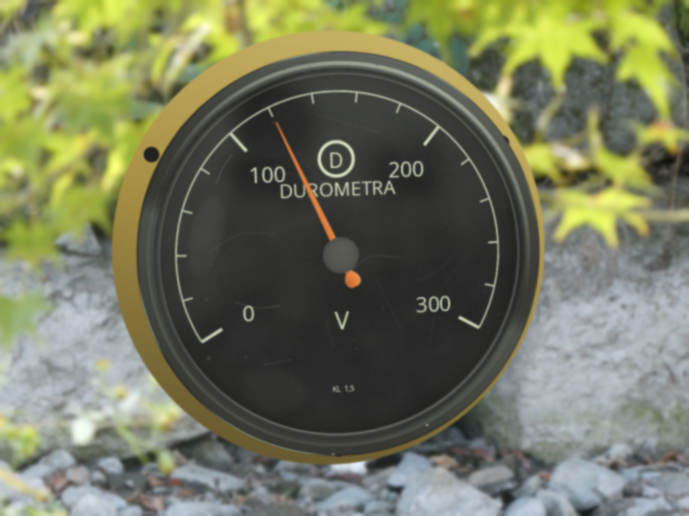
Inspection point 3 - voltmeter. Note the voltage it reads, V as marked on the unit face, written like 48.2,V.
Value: 120,V
